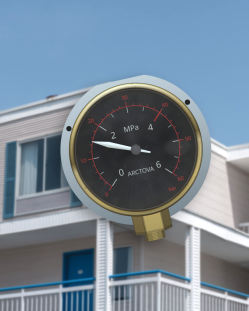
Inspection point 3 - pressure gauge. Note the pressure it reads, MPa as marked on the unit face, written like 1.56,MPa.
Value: 1.5,MPa
